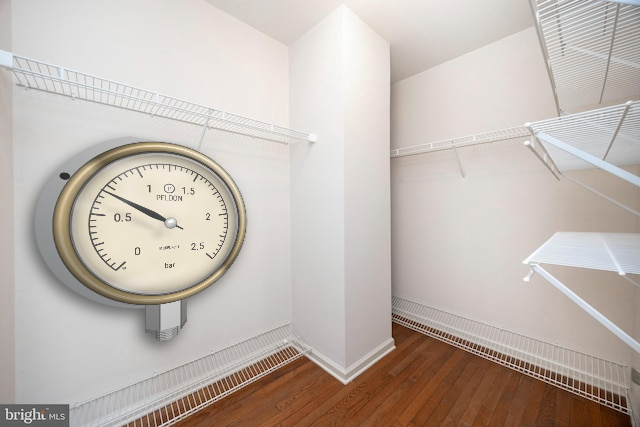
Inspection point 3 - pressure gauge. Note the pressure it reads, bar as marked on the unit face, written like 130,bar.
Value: 0.7,bar
